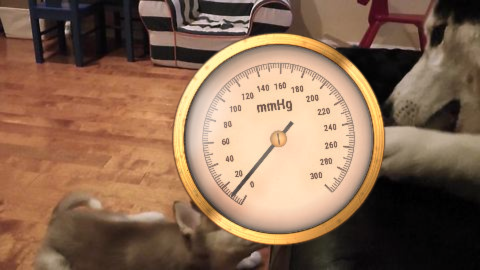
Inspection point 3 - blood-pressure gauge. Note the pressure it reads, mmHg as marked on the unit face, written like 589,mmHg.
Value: 10,mmHg
